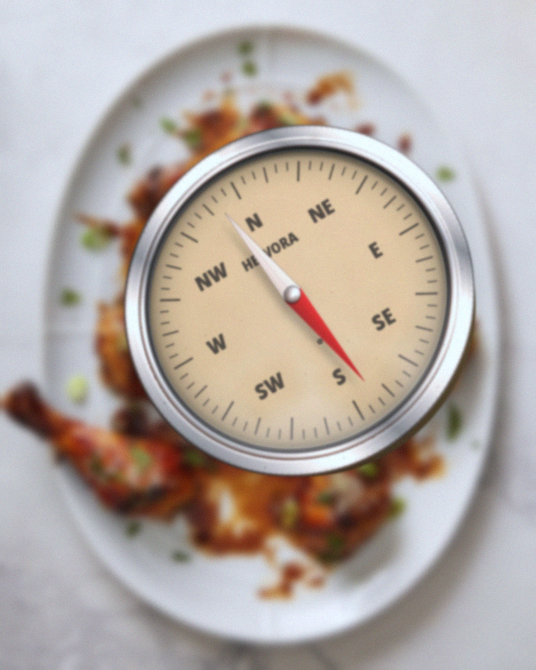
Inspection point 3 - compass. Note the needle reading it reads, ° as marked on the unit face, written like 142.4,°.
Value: 170,°
